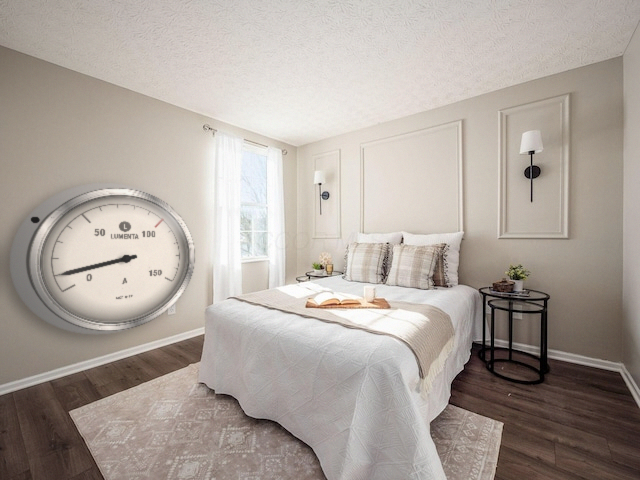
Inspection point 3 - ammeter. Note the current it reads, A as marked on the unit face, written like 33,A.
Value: 10,A
